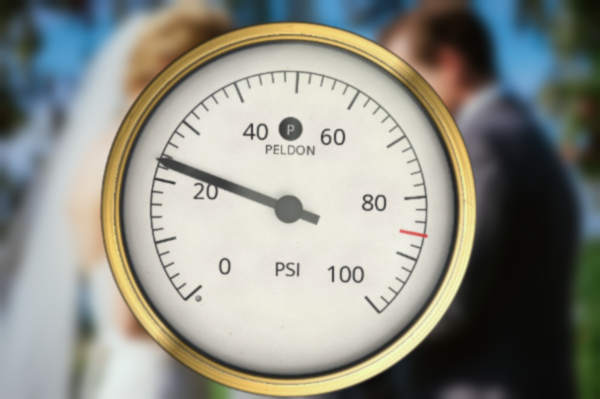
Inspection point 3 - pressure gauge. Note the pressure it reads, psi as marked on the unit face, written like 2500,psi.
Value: 23,psi
